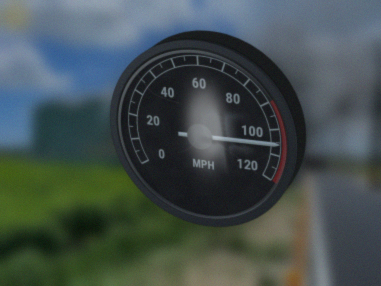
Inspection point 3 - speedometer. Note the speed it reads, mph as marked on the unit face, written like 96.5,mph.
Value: 105,mph
